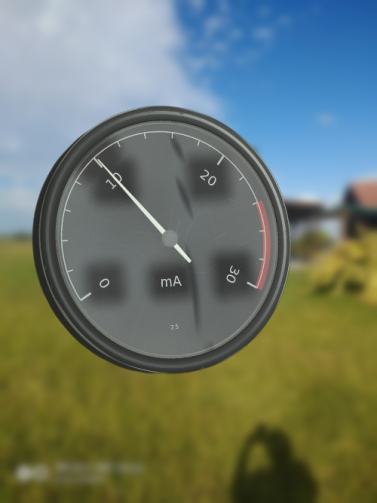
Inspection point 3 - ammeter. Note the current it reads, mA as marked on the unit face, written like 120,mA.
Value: 10,mA
